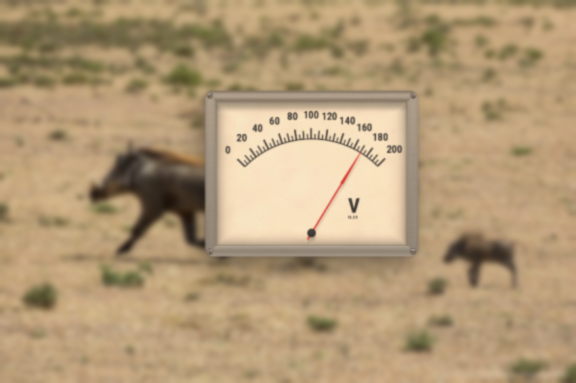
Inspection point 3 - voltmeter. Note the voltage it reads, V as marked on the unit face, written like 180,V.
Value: 170,V
